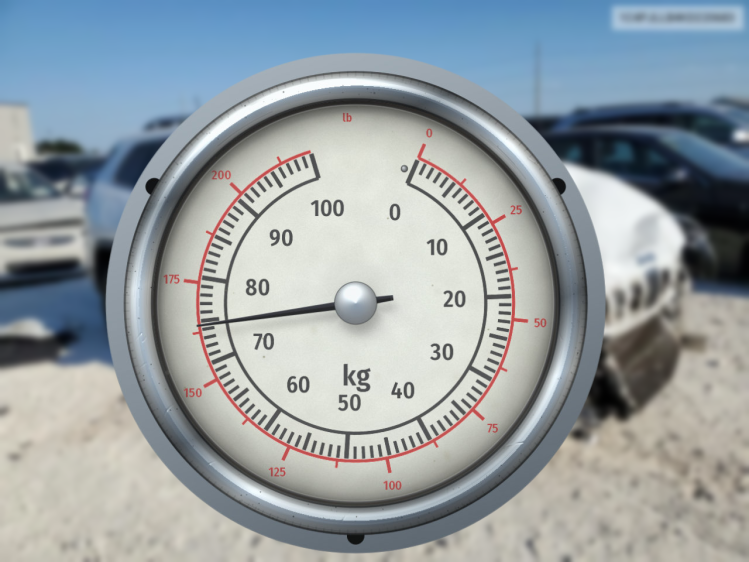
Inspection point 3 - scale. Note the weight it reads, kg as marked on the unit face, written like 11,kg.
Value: 74.5,kg
